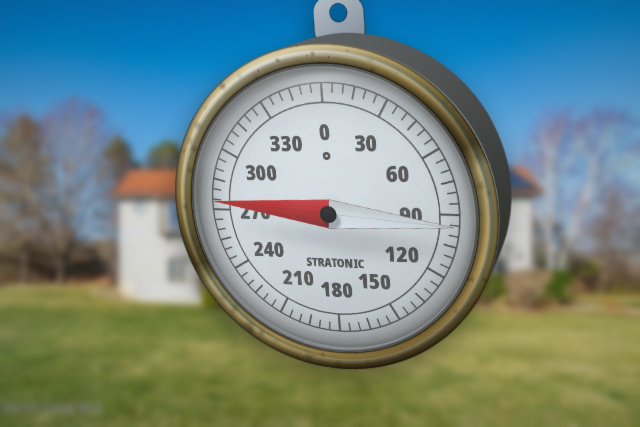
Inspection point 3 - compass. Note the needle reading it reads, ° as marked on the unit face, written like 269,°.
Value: 275,°
